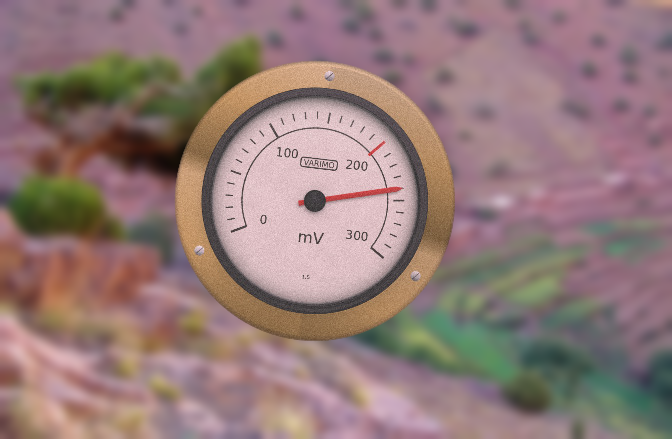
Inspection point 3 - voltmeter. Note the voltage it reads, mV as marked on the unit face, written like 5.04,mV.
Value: 240,mV
